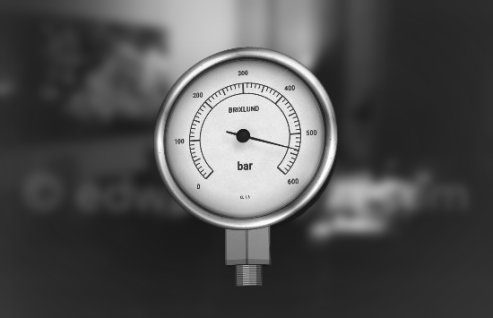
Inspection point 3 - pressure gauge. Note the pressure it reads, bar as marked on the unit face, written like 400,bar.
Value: 540,bar
